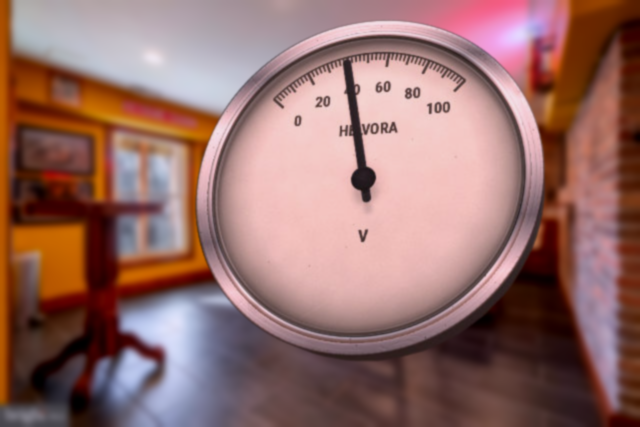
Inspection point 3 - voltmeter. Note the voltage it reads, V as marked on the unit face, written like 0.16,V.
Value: 40,V
